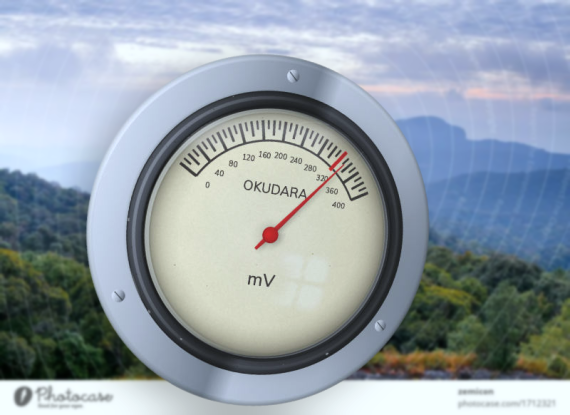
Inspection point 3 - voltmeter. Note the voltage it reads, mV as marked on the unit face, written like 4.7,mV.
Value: 330,mV
